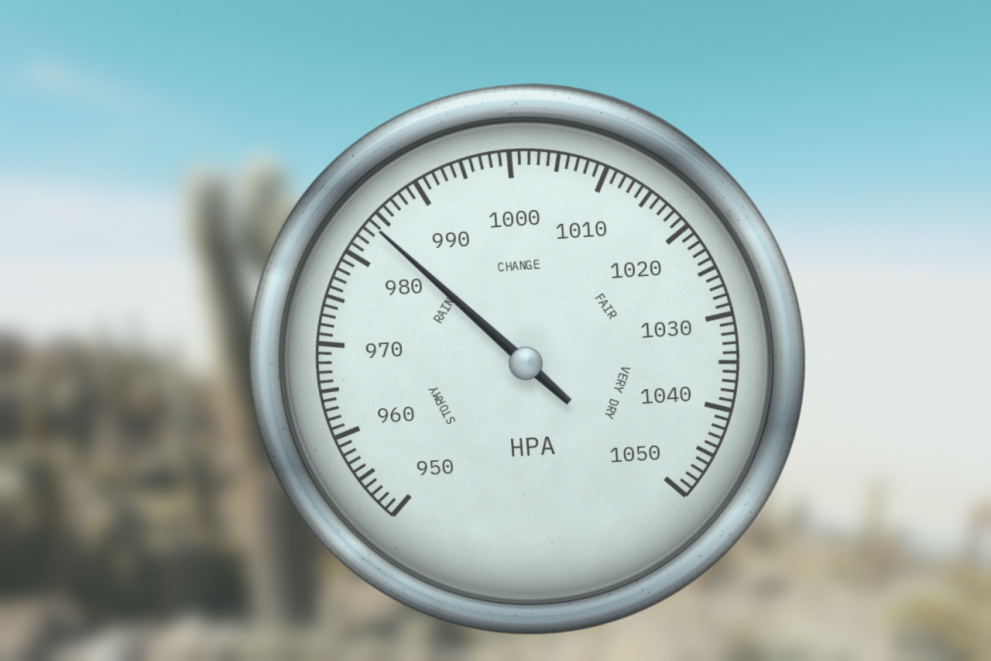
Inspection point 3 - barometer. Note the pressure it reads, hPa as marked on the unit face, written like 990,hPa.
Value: 984,hPa
